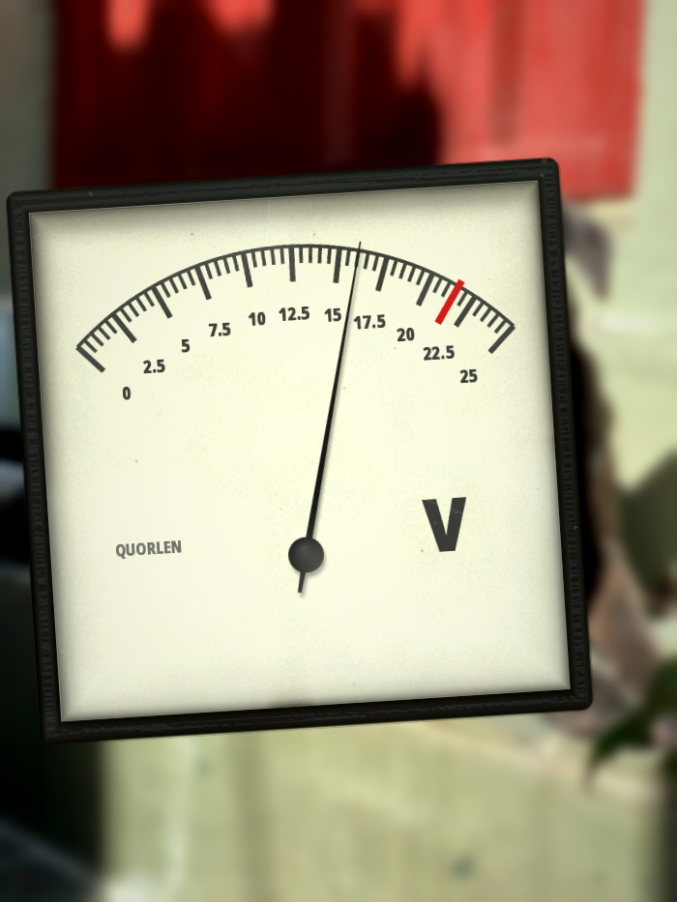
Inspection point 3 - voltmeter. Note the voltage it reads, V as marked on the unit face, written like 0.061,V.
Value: 16,V
